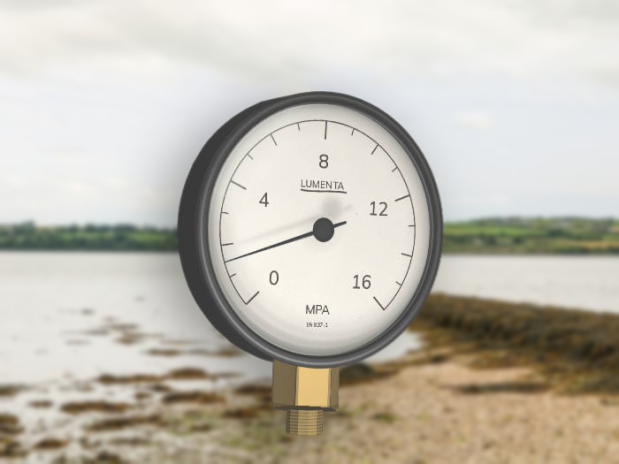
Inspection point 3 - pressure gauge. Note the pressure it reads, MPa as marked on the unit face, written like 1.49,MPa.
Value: 1.5,MPa
